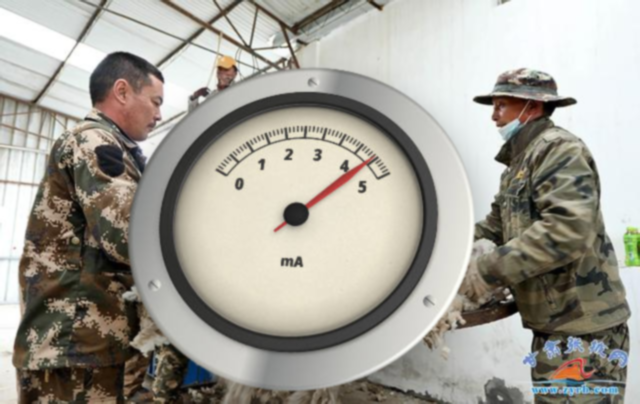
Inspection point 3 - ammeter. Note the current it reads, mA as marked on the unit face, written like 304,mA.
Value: 4.5,mA
